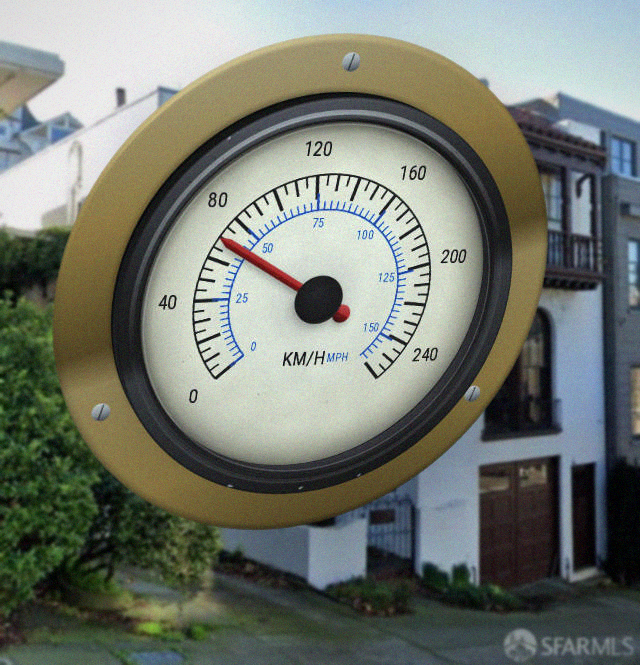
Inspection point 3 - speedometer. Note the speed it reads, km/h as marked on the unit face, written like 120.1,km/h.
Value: 70,km/h
